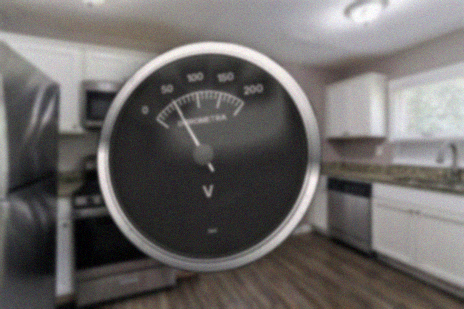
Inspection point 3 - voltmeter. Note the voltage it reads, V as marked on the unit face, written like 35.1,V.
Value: 50,V
